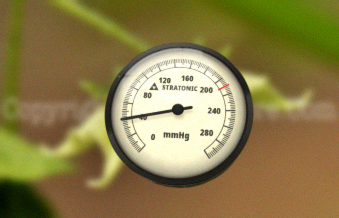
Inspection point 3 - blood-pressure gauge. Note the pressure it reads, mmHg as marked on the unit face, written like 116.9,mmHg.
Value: 40,mmHg
